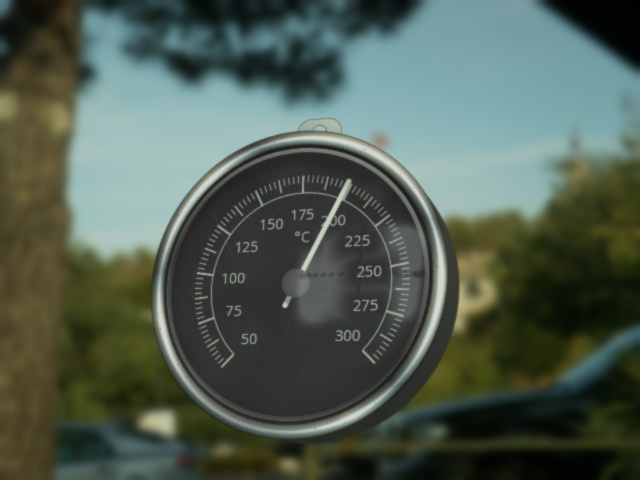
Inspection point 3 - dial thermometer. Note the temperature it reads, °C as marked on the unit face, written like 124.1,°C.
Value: 200,°C
